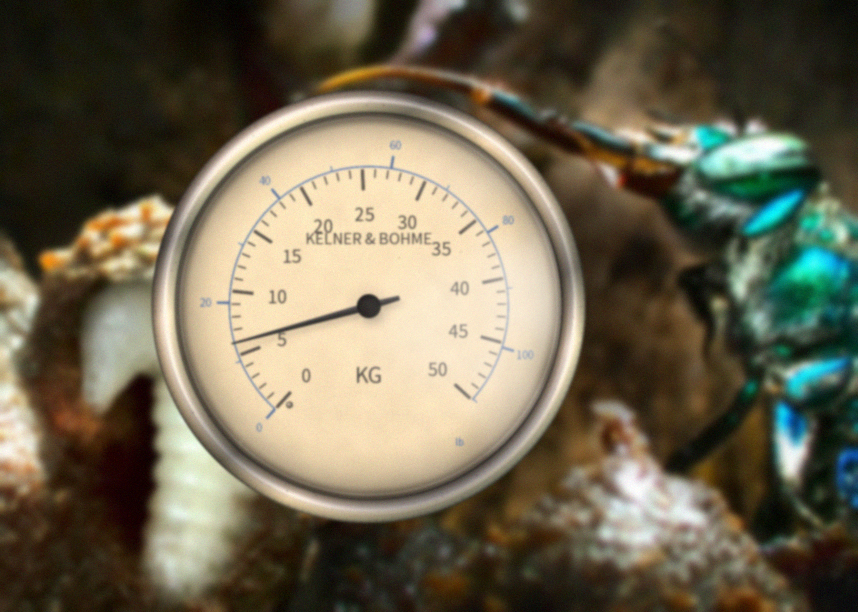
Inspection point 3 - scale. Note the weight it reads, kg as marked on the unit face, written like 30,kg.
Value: 6,kg
